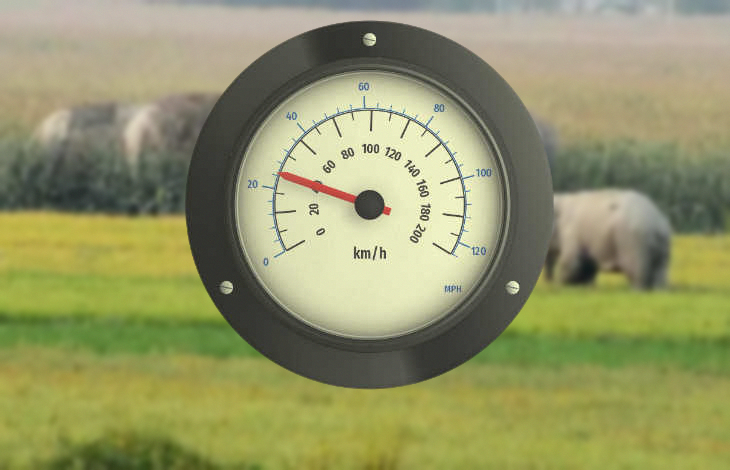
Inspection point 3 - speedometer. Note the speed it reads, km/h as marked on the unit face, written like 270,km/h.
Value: 40,km/h
